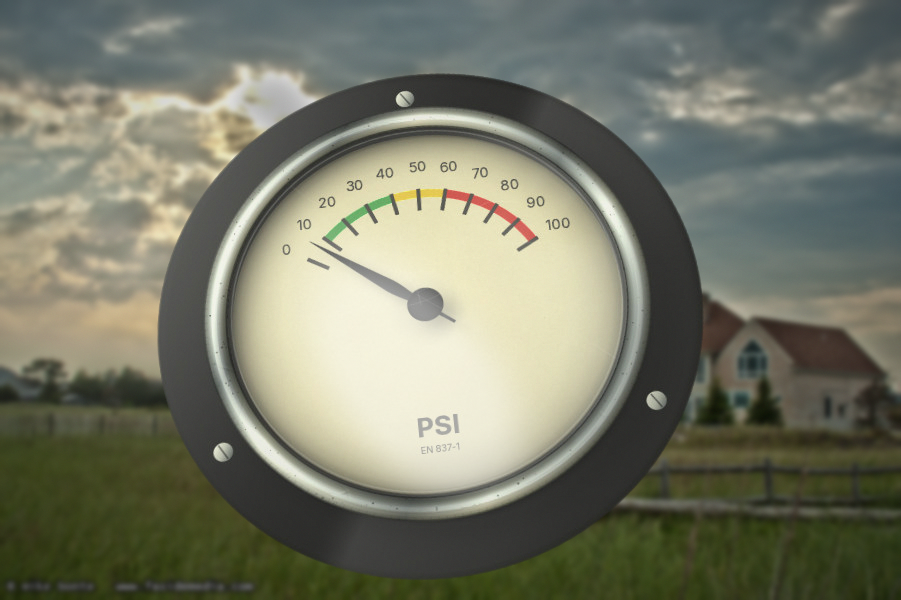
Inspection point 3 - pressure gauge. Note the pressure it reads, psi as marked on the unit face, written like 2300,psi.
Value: 5,psi
